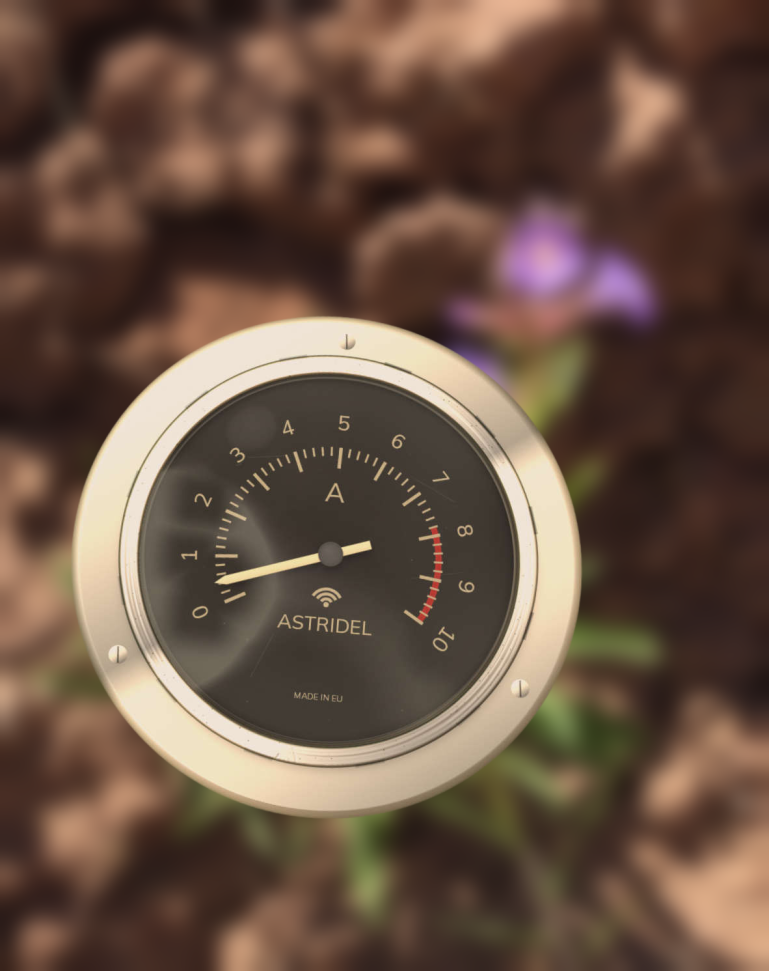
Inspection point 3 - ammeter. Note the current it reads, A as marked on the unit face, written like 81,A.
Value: 0.4,A
